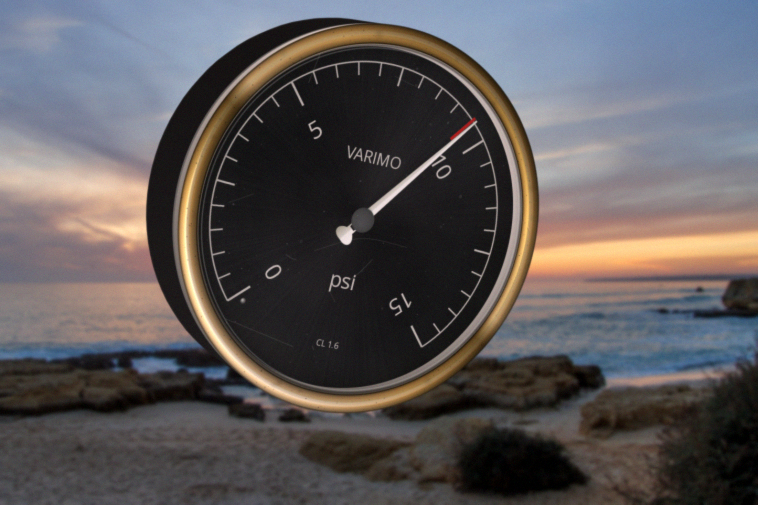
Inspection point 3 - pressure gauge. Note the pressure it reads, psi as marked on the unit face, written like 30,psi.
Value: 9.5,psi
